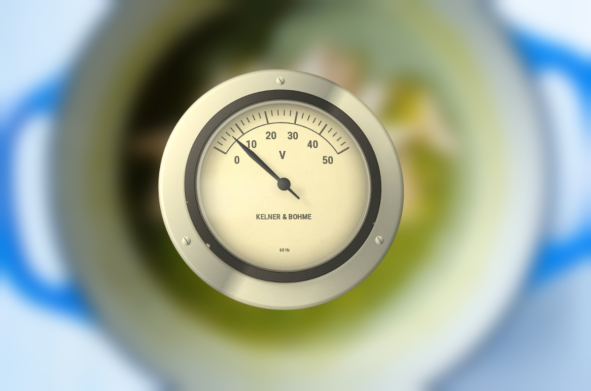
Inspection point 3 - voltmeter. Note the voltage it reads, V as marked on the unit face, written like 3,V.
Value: 6,V
